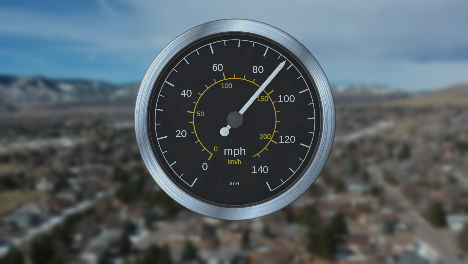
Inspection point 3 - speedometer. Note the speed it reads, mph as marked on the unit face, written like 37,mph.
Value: 87.5,mph
